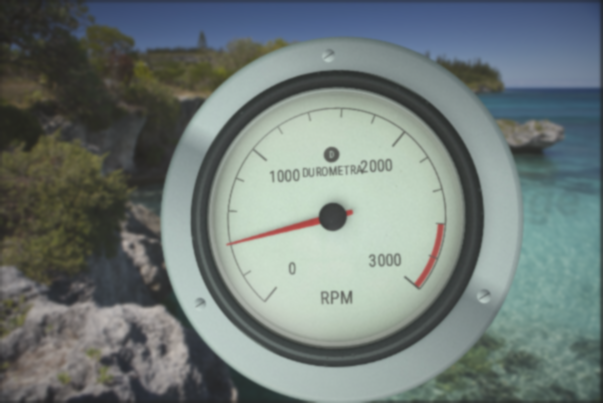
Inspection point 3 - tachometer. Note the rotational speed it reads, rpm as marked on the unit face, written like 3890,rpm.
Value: 400,rpm
